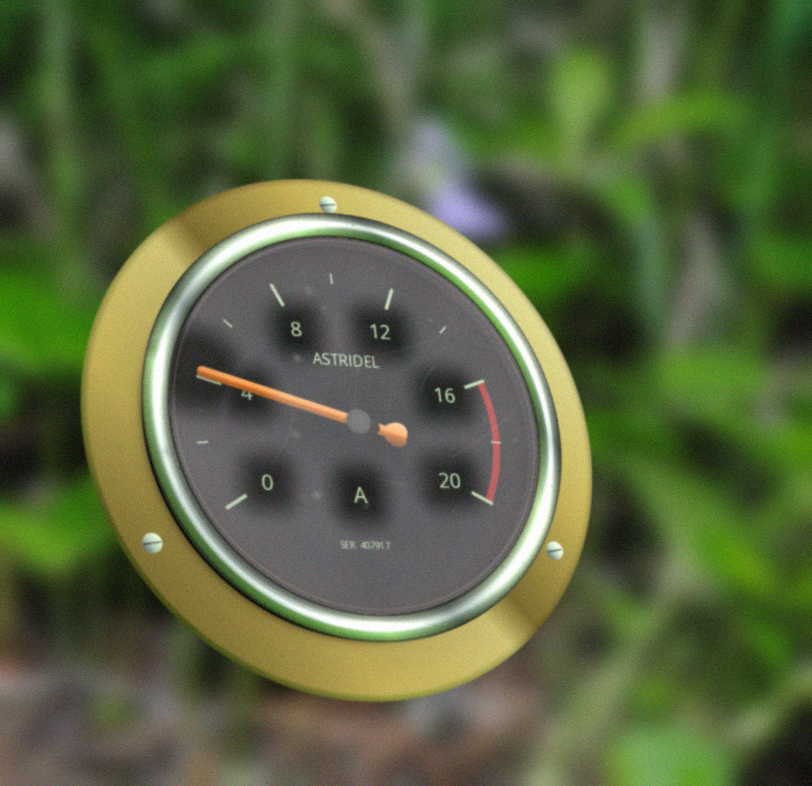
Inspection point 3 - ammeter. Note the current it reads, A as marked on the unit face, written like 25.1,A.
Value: 4,A
